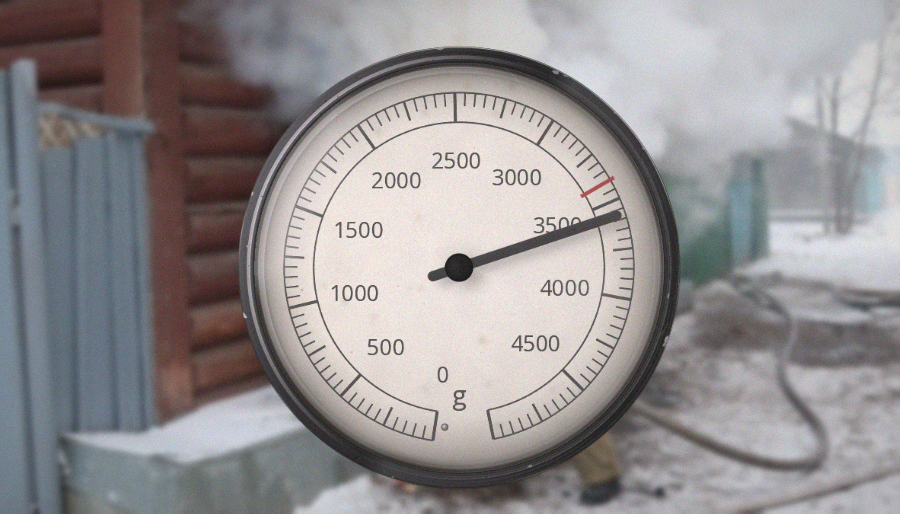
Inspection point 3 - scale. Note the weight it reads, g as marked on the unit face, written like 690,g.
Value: 3575,g
